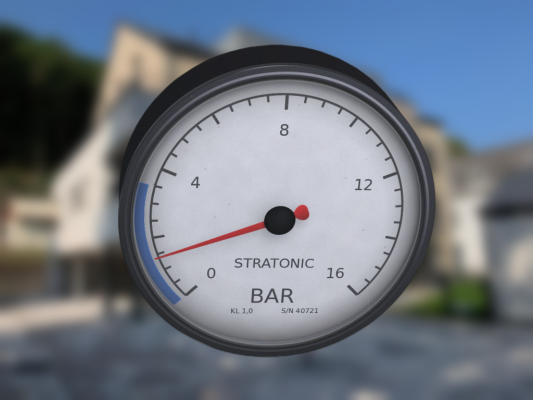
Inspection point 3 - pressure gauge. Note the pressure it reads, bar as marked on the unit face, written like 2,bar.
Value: 1.5,bar
